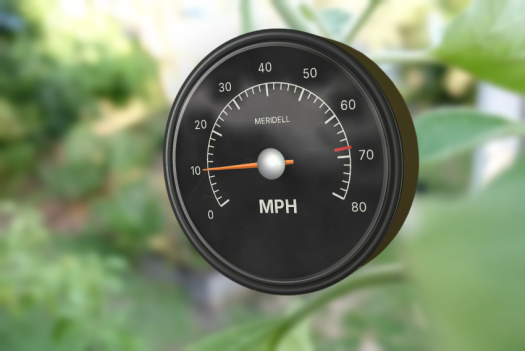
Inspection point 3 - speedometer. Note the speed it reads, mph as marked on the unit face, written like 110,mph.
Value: 10,mph
